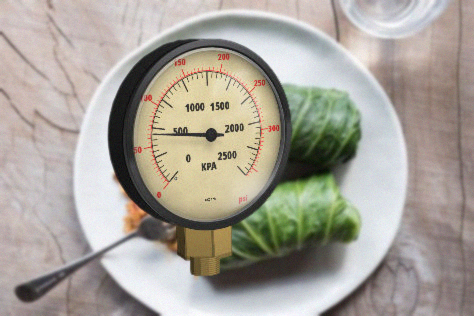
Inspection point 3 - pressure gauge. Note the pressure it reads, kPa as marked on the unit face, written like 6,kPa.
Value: 450,kPa
